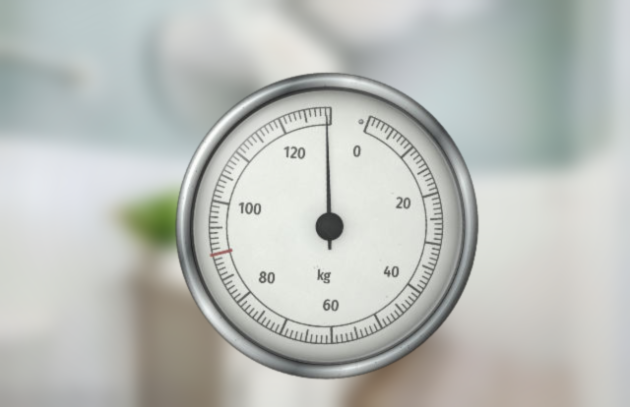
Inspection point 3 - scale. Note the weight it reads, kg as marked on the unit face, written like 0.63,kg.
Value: 129,kg
